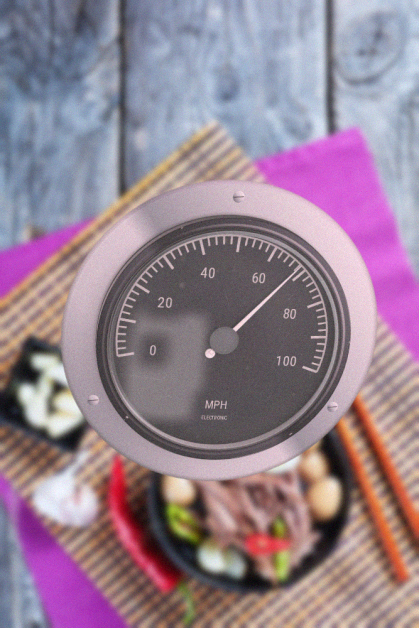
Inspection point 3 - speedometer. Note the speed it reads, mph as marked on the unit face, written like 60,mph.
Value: 68,mph
